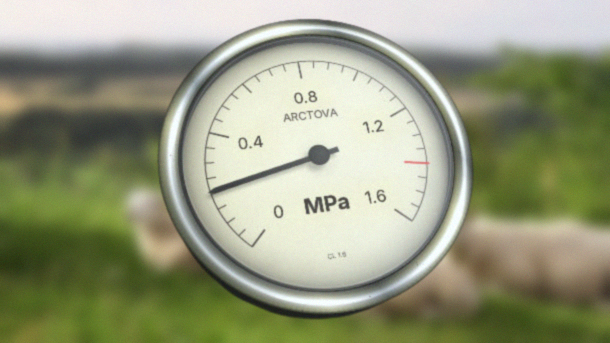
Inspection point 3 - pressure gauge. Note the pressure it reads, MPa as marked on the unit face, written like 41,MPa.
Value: 0.2,MPa
